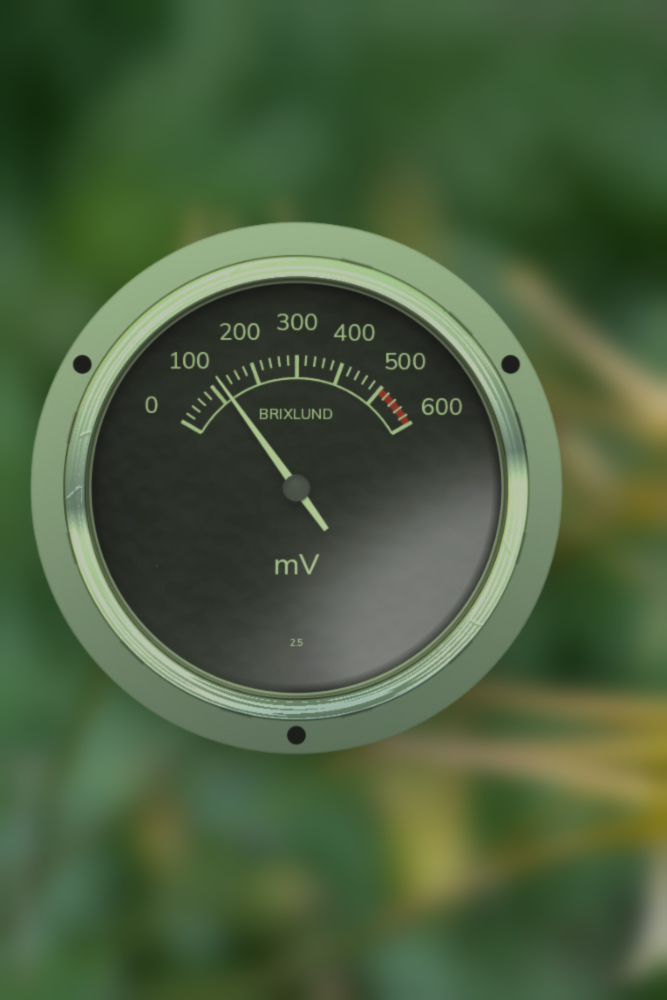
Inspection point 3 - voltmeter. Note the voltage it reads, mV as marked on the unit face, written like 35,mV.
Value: 120,mV
